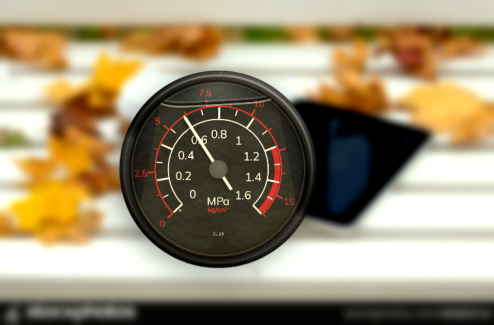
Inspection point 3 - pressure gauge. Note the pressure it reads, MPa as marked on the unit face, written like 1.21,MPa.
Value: 0.6,MPa
